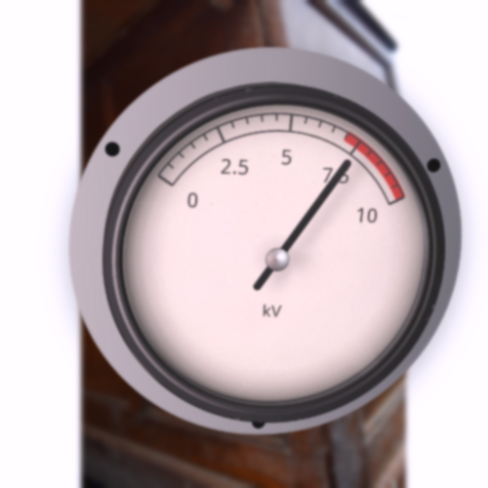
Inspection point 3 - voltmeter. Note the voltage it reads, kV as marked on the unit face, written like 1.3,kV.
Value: 7.5,kV
